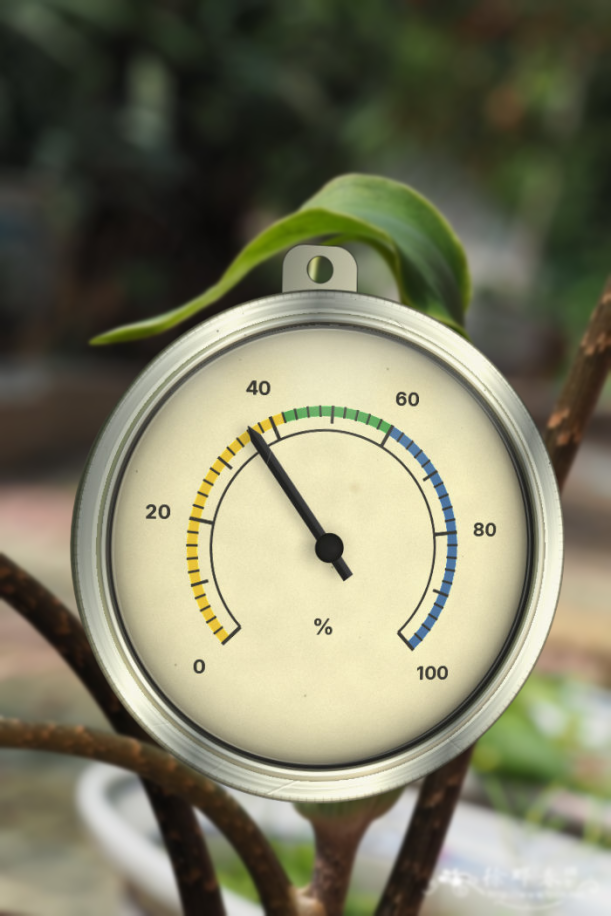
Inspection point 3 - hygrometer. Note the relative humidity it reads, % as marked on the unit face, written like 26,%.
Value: 36,%
